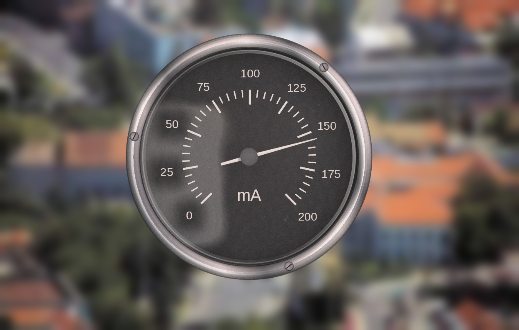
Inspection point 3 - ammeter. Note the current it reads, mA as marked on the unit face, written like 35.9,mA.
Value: 155,mA
